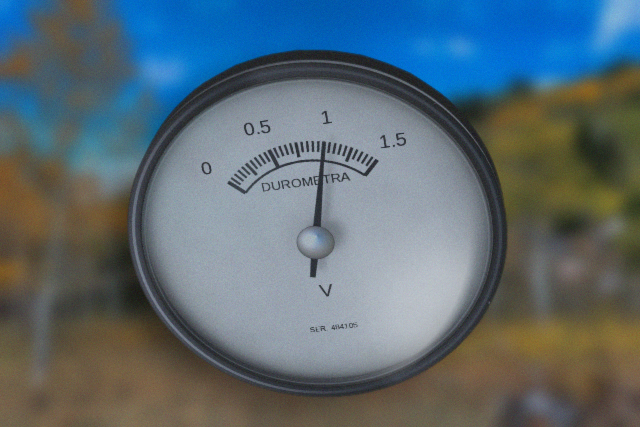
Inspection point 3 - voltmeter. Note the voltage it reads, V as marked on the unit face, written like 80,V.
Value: 1,V
